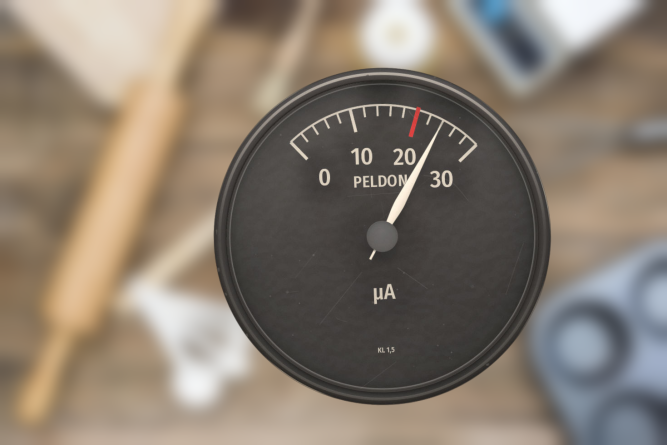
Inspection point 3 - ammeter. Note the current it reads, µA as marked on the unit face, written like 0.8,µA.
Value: 24,µA
